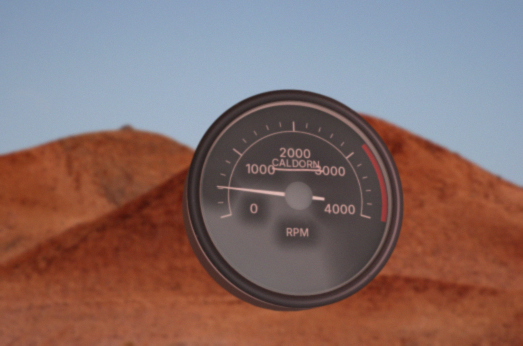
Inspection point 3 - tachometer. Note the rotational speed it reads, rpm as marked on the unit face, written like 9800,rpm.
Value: 400,rpm
